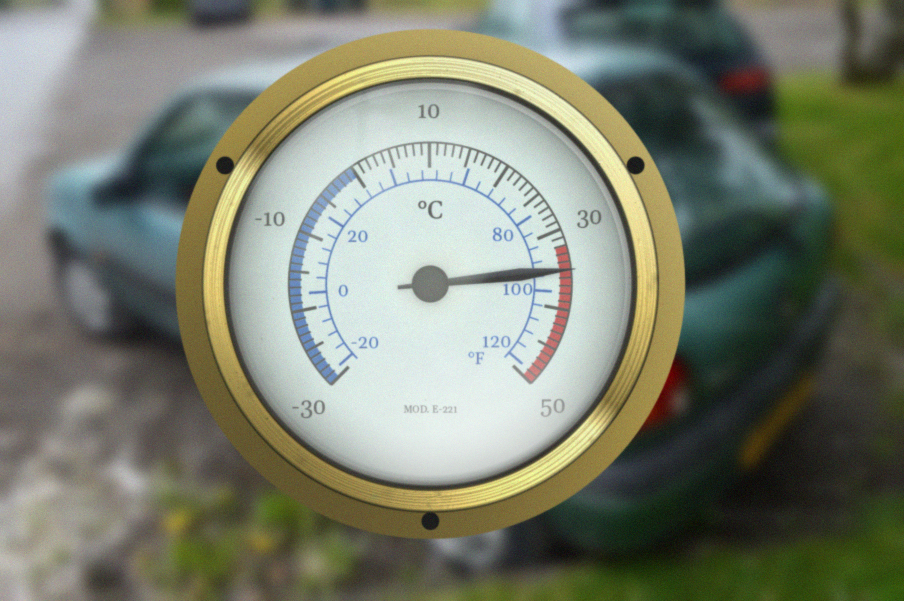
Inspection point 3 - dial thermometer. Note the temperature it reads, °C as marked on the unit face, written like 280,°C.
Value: 35,°C
